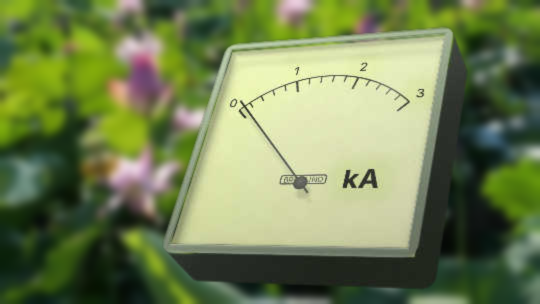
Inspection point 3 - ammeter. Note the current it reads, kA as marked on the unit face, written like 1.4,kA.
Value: 0.1,kA
